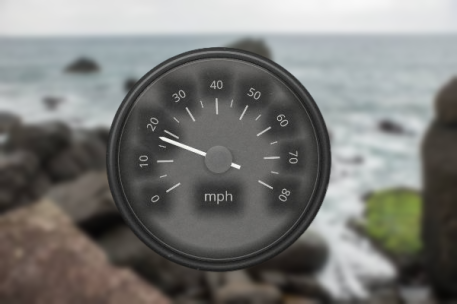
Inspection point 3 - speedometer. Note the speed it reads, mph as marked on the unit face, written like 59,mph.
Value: 17.5,mph
